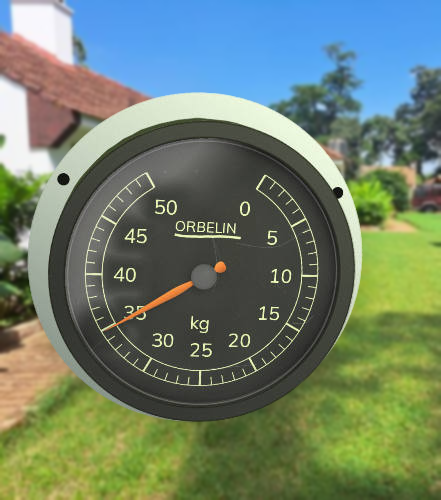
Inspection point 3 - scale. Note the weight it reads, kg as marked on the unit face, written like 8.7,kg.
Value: 35,kg
